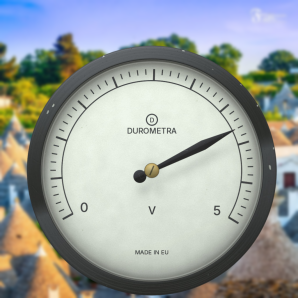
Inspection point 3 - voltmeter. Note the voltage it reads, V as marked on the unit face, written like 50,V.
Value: 3.8,V
